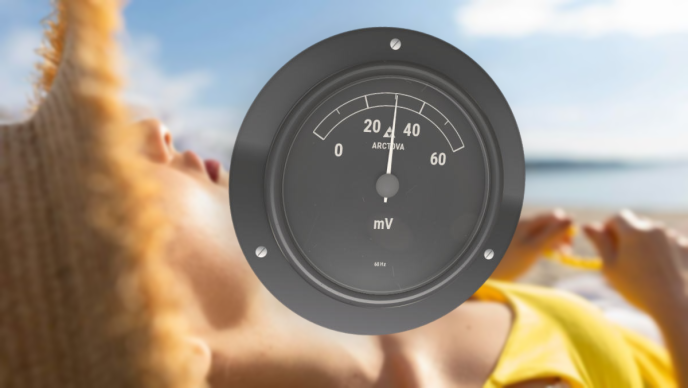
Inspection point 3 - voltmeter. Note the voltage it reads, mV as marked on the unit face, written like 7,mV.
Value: 30,mV
